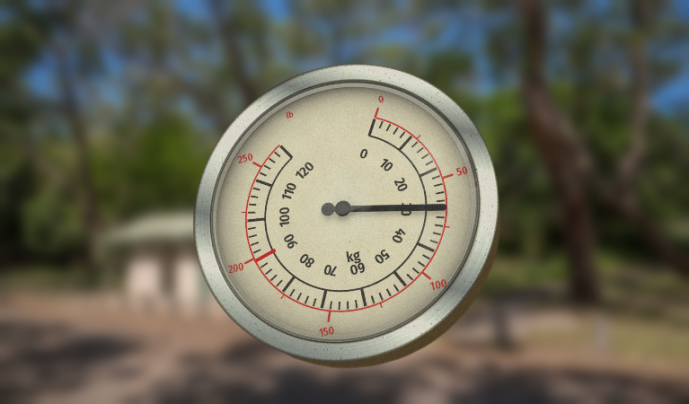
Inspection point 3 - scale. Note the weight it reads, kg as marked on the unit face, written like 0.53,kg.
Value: 30,kg
